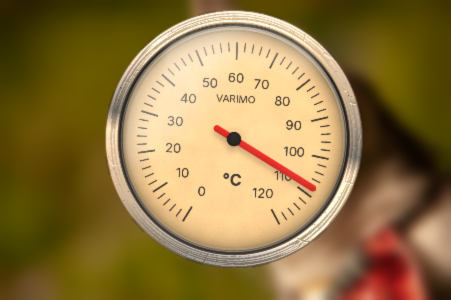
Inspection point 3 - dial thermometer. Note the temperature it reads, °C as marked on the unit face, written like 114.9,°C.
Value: 108,°C
